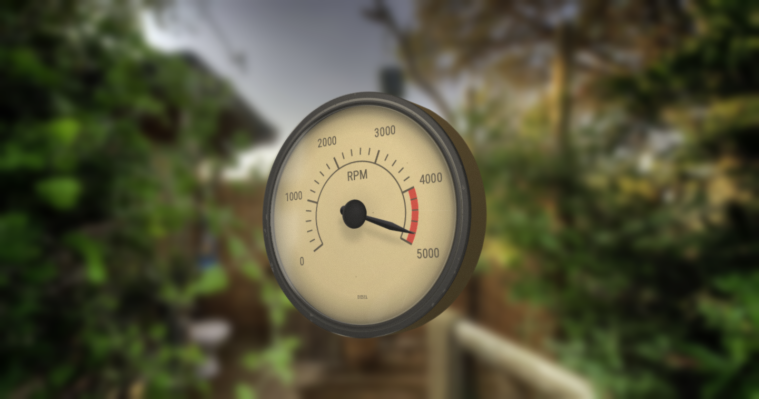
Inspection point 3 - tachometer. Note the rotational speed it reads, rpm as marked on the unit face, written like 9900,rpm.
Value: 4800,rpm
